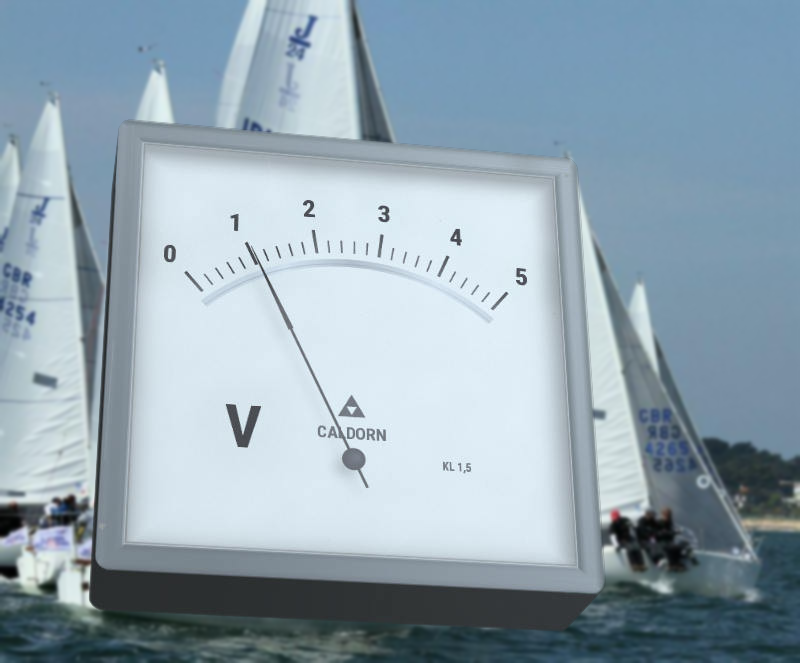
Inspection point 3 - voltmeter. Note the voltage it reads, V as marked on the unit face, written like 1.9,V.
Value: 1,V
